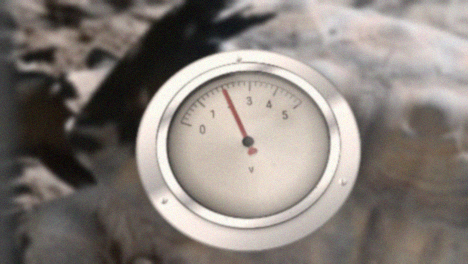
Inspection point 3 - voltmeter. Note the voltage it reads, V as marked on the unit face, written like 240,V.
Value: 2,V
